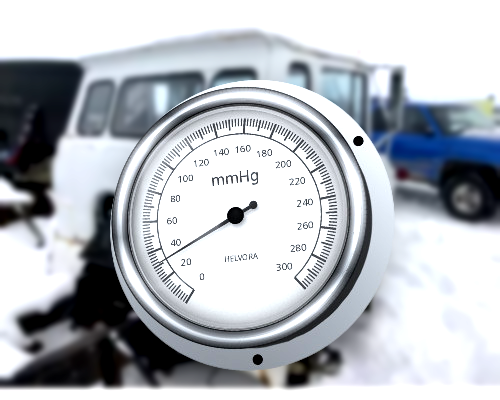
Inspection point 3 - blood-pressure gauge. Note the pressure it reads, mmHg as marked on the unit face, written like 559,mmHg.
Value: 30,mmHg
